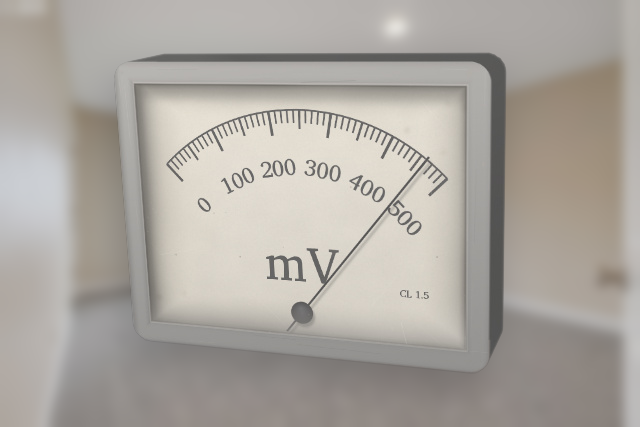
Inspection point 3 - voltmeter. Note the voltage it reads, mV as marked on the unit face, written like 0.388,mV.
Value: 460,mV
